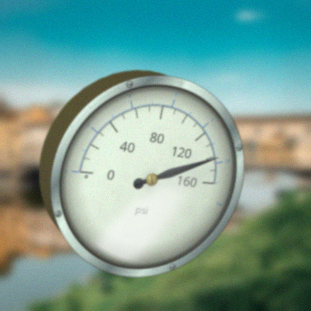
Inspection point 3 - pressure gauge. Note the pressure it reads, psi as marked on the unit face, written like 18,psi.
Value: 140,psi
